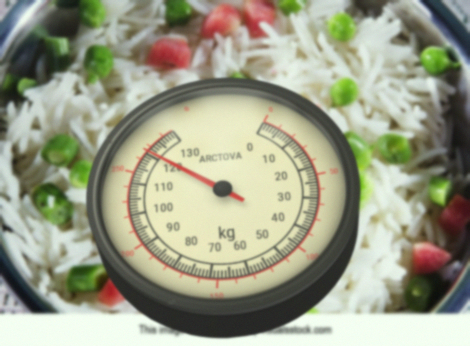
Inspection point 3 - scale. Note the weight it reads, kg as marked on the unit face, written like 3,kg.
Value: 120,kg
